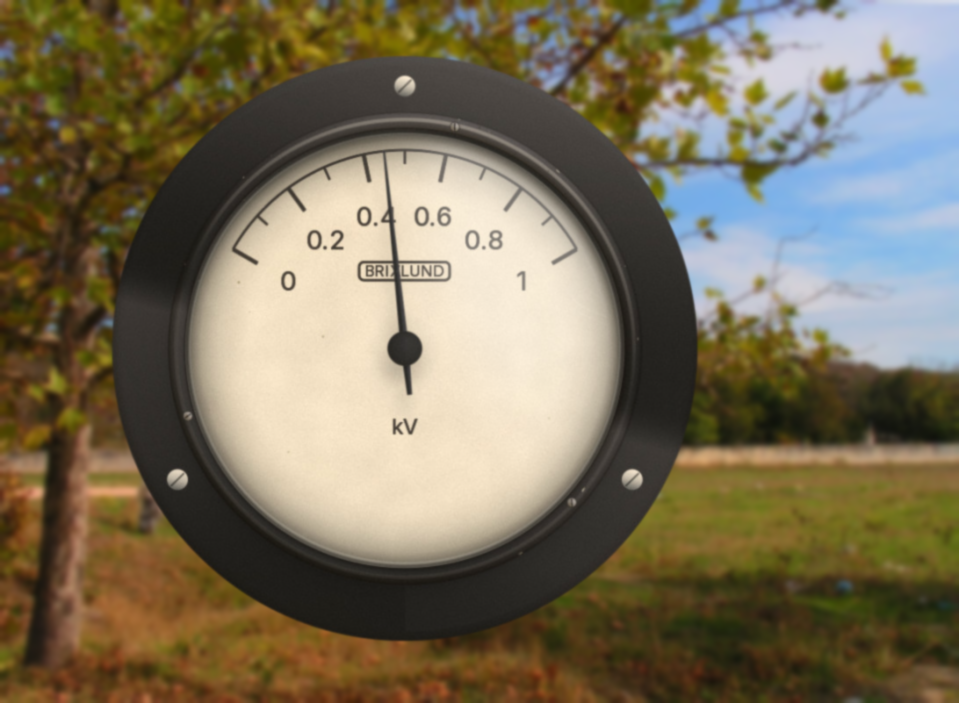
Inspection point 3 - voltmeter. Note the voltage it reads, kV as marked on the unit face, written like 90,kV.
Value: 0.45,kV
